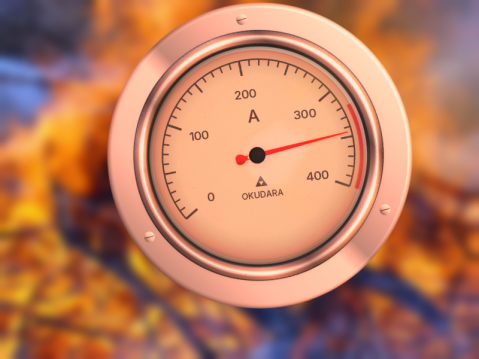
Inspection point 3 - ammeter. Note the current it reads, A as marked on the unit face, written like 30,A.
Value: 345,A
